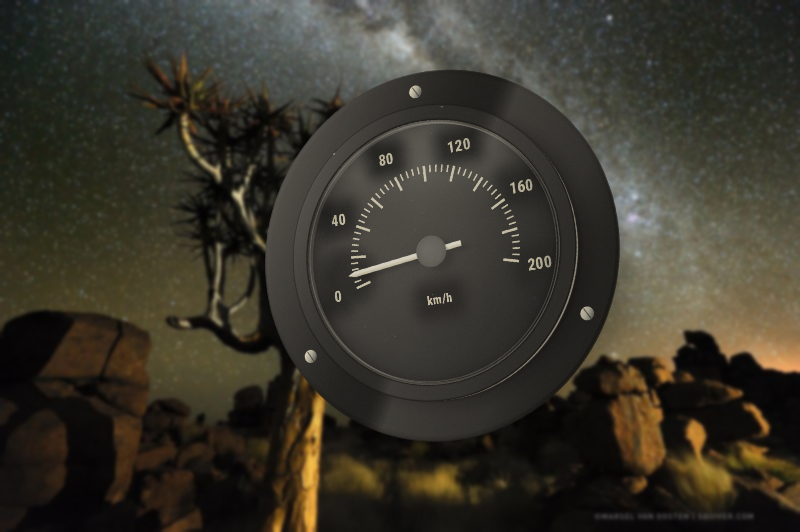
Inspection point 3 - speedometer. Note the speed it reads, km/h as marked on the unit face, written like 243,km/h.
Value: 8,km/h
